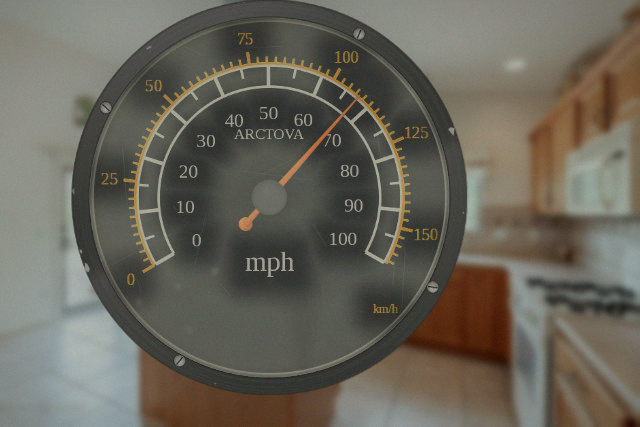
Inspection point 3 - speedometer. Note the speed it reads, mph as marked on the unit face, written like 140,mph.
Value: 67.5,mph
